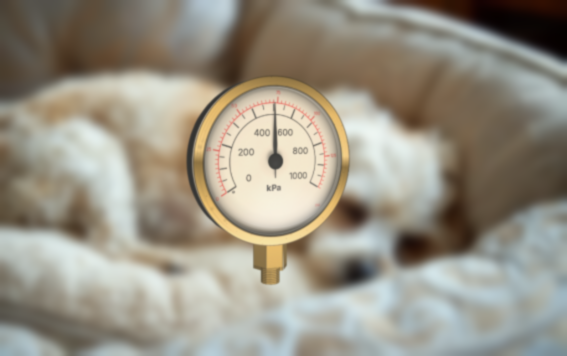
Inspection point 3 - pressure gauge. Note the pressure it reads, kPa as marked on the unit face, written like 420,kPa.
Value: 500,kPa
